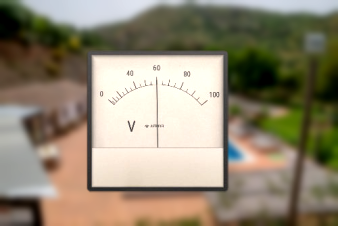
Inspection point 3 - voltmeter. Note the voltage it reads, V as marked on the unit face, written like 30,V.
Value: 60,V
